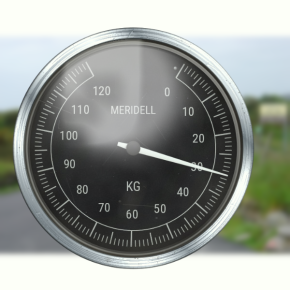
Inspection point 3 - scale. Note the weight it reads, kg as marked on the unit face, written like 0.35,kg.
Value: 30,kg
